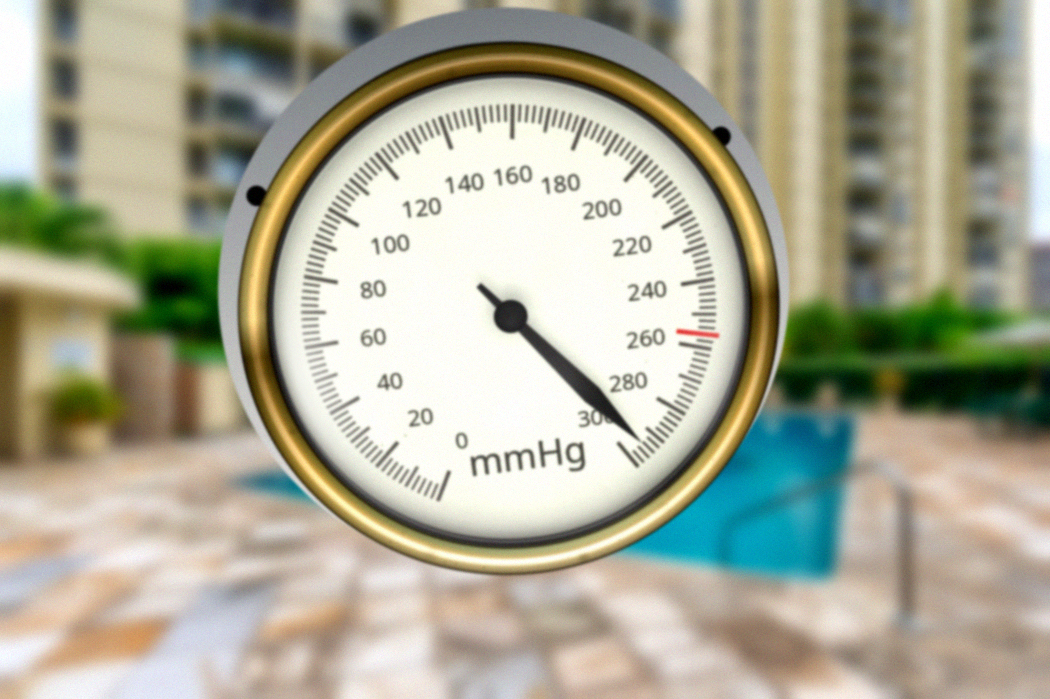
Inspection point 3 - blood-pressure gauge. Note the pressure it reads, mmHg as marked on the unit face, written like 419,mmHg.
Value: 294,mmHg
